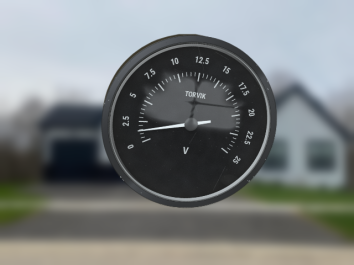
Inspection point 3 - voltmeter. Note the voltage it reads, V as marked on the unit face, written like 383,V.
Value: 1.5,V
